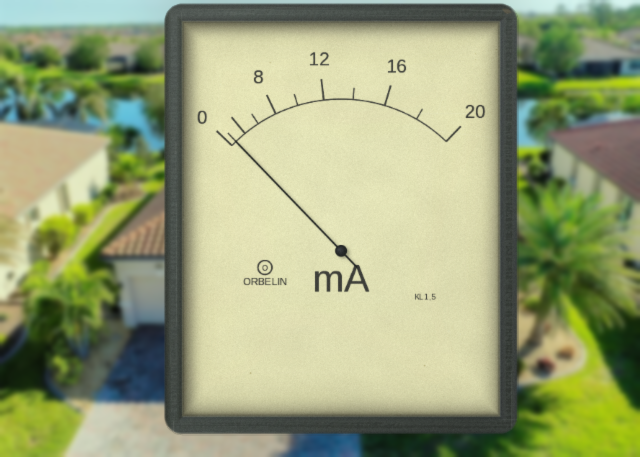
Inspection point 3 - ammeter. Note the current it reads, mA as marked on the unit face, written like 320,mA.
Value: 2,mA
